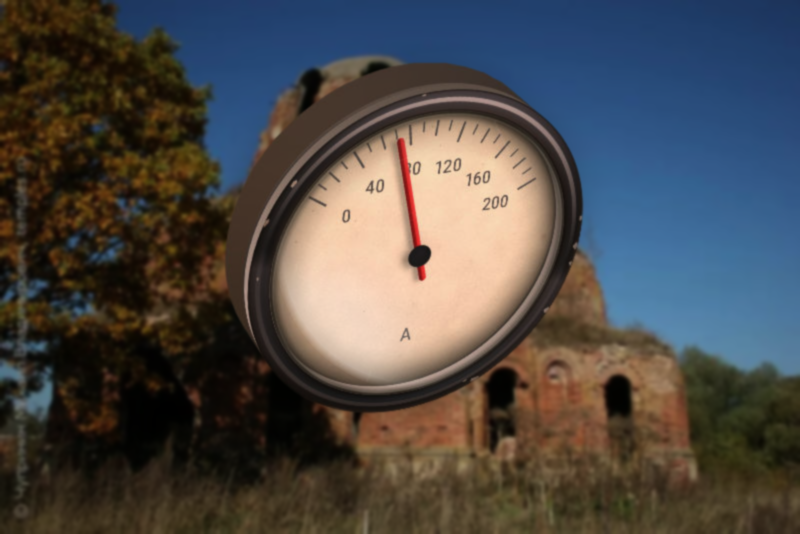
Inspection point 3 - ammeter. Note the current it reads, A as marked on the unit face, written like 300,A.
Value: 70,A
